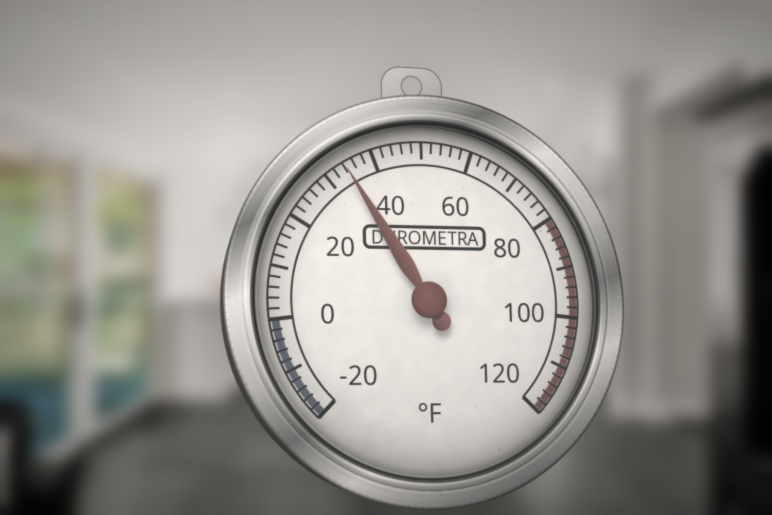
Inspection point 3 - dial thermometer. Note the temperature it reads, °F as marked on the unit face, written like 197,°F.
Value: 34,°F
